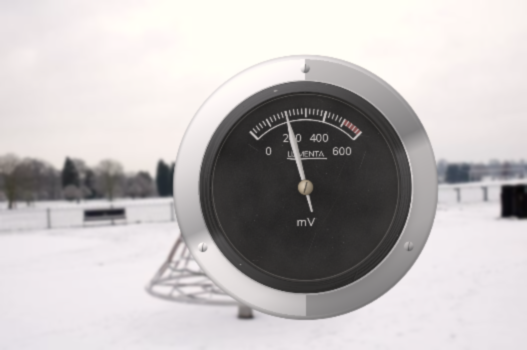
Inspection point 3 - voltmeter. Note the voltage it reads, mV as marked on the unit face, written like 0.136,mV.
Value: 200,mV
